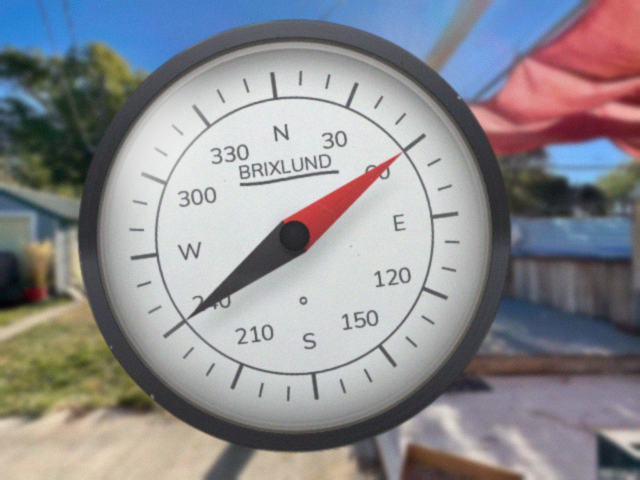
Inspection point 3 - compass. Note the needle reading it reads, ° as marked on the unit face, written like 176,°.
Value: 60,°
